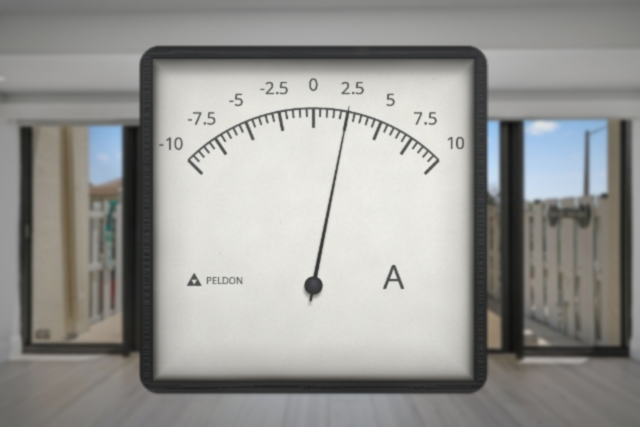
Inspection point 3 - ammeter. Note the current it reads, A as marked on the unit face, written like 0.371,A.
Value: 2.5,A
